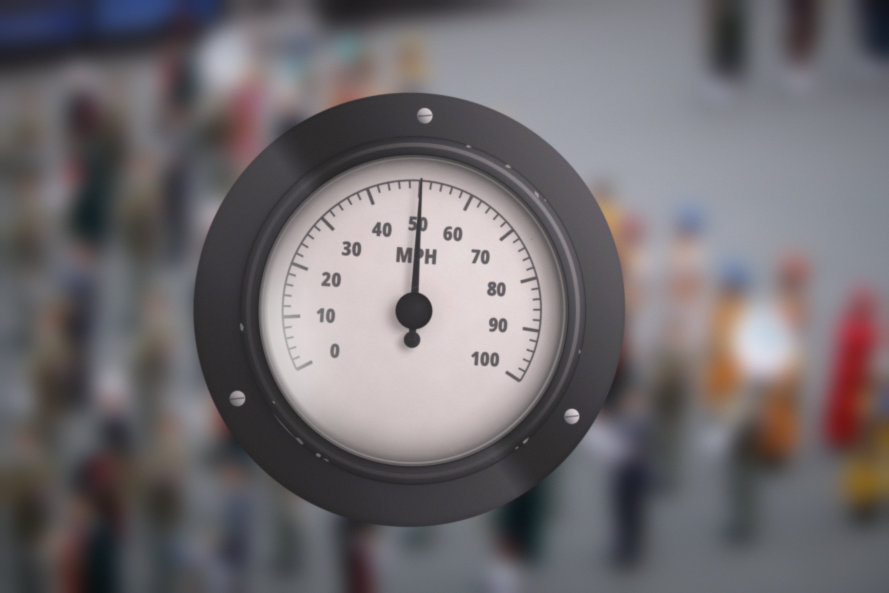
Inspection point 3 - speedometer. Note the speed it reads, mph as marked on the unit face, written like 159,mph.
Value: 50,mph
